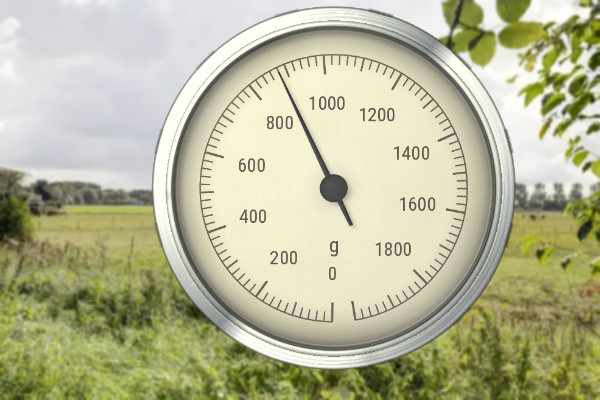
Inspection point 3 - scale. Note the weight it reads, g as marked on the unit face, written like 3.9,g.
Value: 880,g
